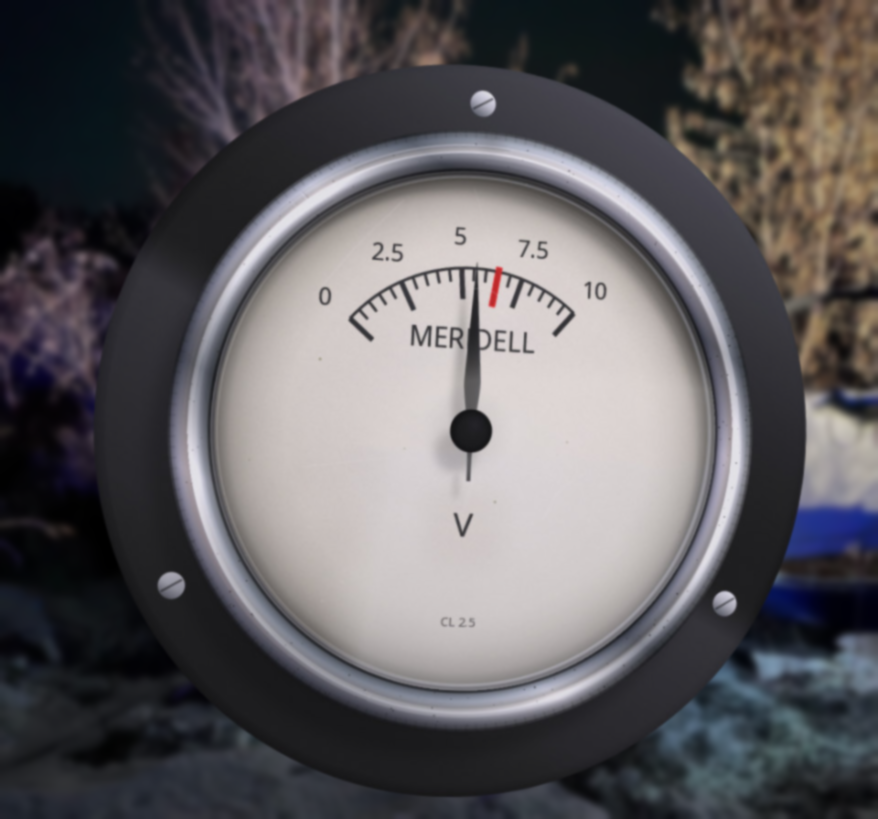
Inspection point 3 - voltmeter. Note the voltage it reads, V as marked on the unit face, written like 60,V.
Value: 5.5,V
